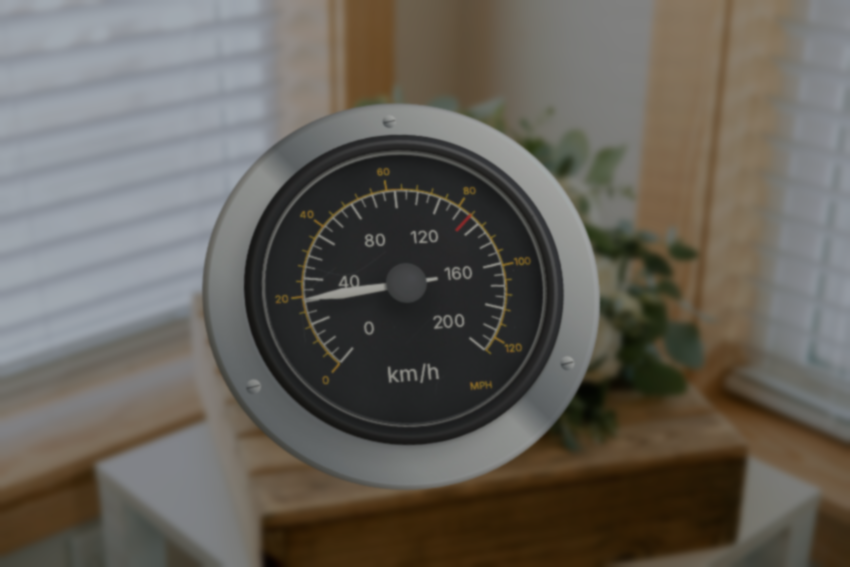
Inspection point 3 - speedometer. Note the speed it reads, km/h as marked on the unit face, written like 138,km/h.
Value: 30,km/h
